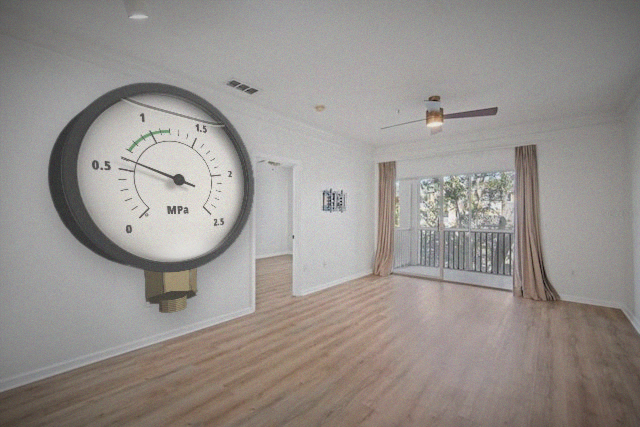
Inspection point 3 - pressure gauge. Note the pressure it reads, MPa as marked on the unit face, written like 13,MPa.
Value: 0.6,MPa
